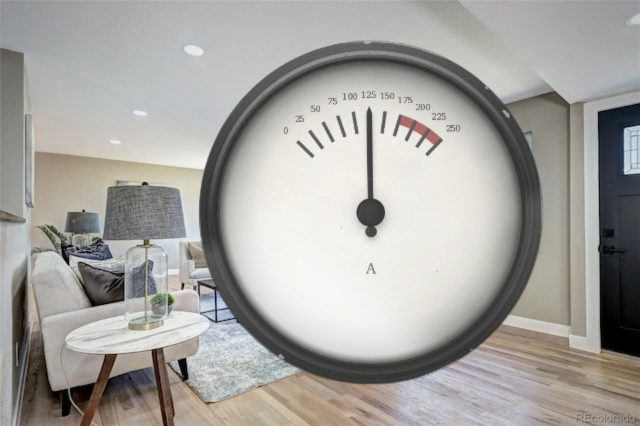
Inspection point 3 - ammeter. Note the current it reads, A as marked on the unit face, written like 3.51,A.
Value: 125,A
